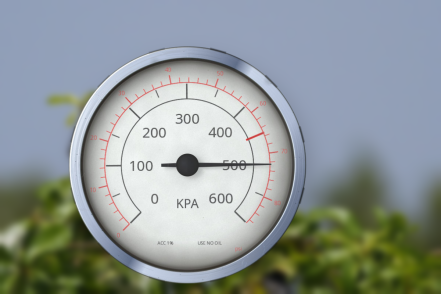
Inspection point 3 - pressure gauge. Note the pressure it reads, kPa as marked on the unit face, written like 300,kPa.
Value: 500,kPa
